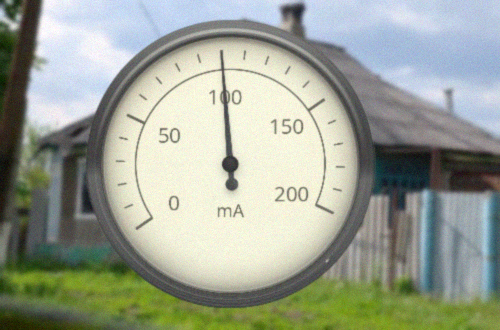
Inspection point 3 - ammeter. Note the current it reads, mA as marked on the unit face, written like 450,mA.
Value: 100,mA
